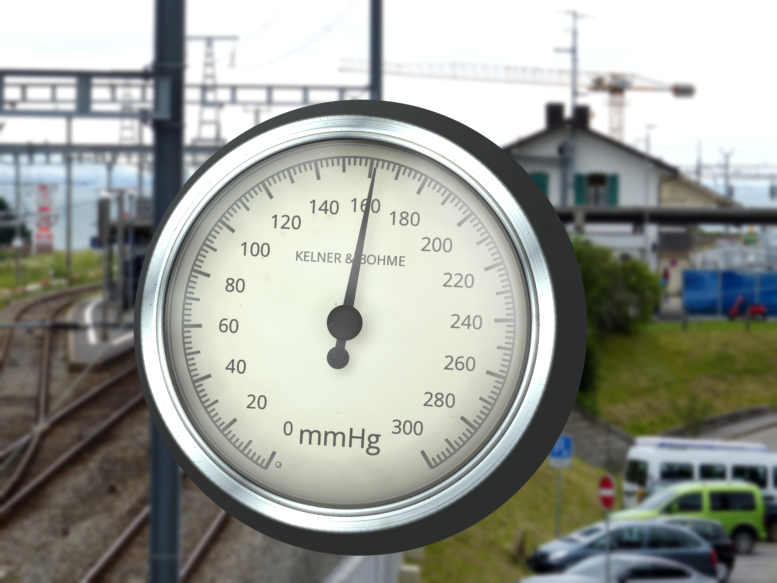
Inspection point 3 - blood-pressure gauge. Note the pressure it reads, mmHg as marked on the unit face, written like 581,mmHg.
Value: 162,mmHg
